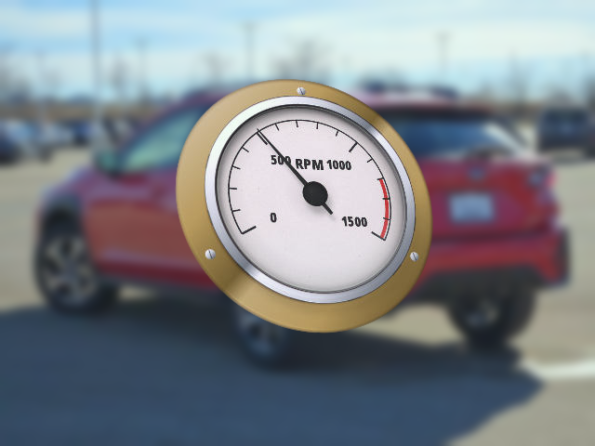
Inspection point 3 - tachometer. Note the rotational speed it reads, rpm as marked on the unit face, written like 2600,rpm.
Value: 500,rpm
